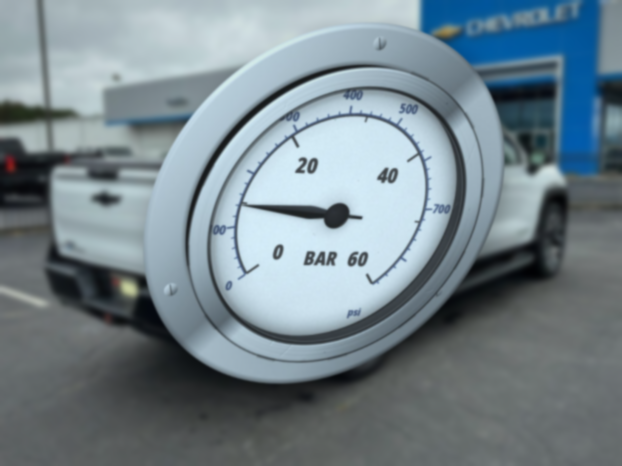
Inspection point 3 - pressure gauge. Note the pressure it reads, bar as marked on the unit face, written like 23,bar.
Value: 10,bar
